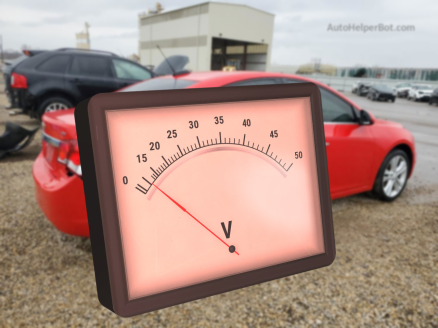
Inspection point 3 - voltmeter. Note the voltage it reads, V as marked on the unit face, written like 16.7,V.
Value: 10,V
